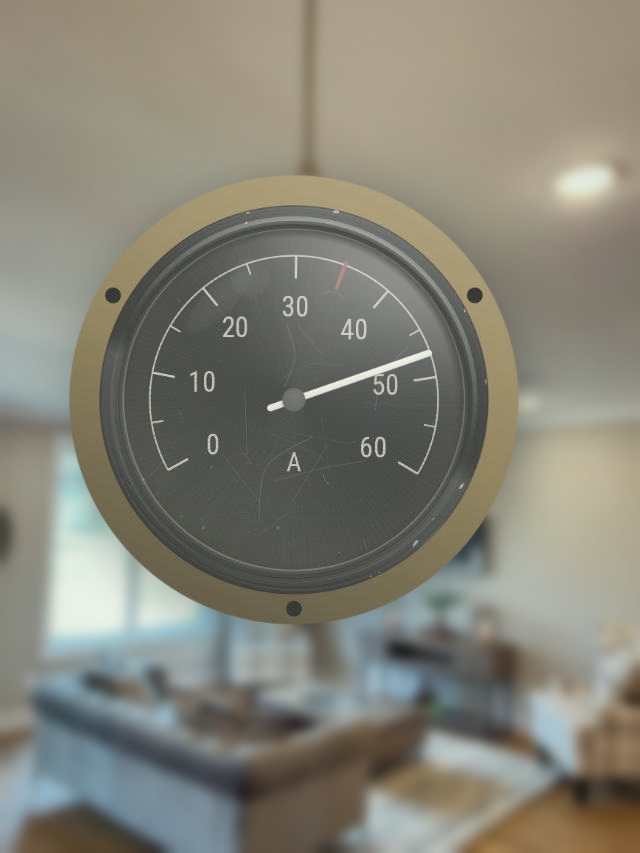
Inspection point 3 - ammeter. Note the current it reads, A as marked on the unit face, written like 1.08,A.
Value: 47.5,A
